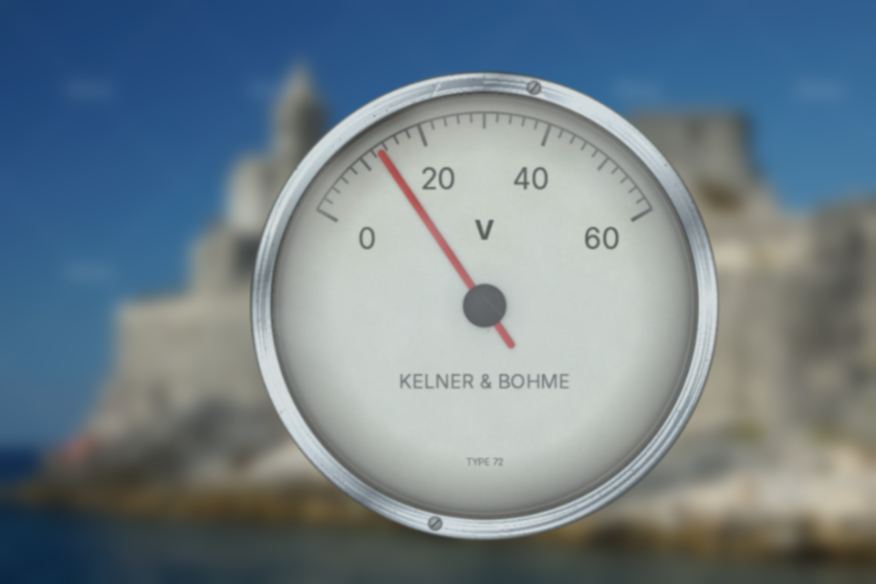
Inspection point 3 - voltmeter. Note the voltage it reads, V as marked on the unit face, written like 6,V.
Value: 13,V
